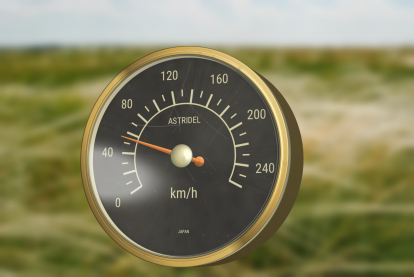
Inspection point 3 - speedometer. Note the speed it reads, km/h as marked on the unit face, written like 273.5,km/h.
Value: 55,km/h
